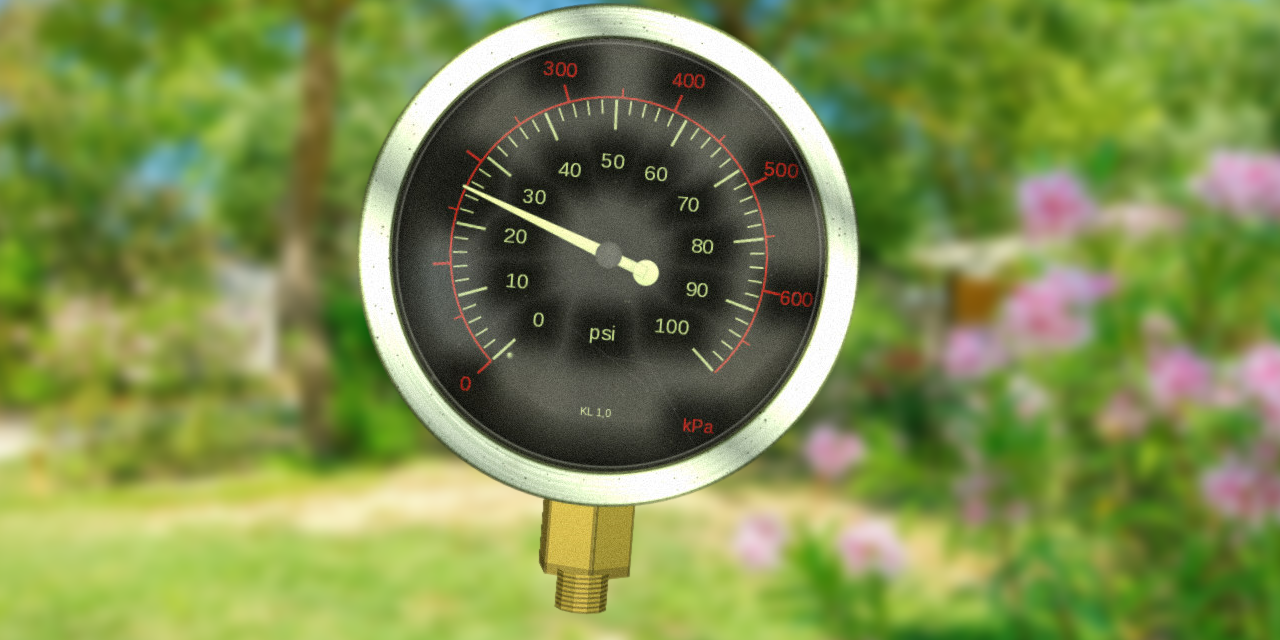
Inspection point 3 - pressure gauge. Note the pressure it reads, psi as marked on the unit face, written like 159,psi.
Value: 25,psi
